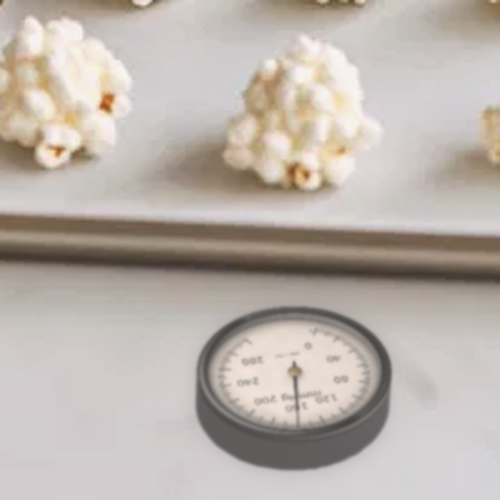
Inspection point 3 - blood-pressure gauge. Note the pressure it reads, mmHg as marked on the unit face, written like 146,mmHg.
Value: 160,mmHg
